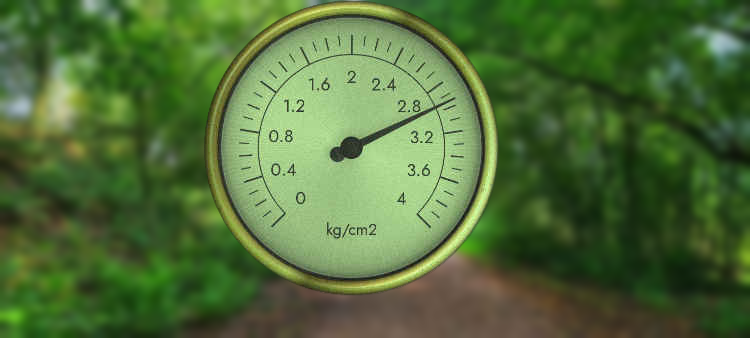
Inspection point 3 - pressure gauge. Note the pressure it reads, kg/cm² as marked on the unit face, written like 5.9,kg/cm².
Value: 2.95,kg/cm²
